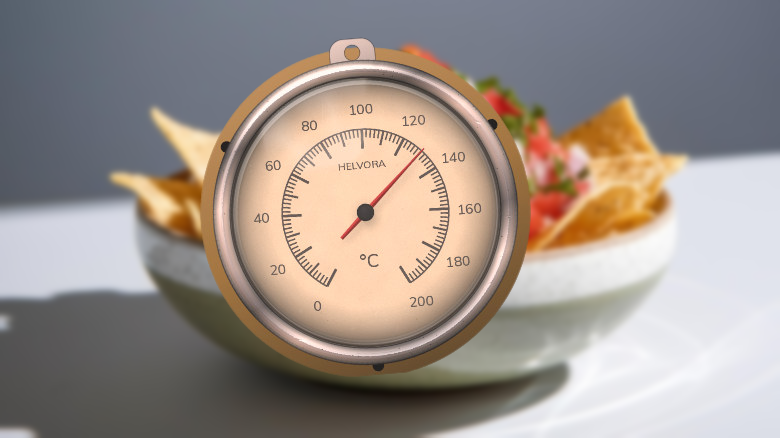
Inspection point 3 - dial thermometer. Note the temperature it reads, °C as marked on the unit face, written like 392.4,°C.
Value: 130,°C
